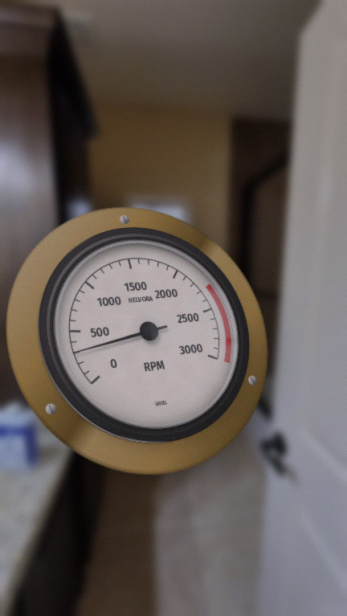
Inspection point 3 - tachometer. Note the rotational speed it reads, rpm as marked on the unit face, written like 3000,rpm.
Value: 300,rpm
